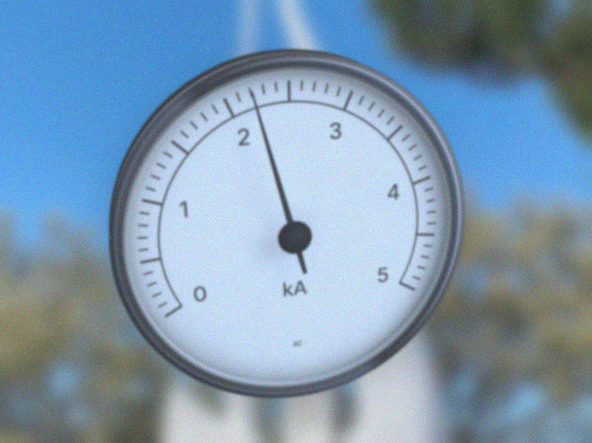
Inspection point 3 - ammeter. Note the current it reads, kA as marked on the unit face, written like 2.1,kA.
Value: 2.2,kA
